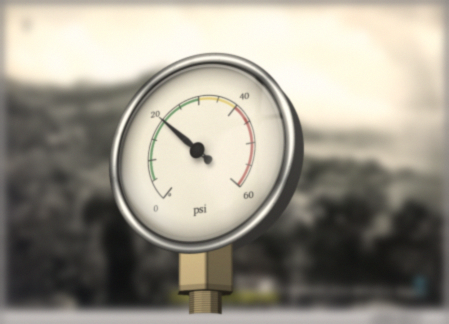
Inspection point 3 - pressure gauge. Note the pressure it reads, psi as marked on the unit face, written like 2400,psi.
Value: 20,psi
